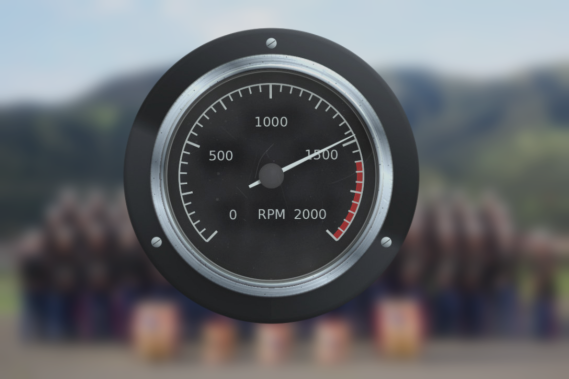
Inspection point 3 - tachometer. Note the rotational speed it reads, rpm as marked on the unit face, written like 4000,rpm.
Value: 1475,rpm
